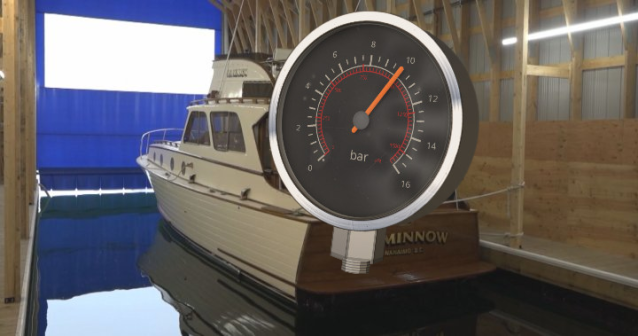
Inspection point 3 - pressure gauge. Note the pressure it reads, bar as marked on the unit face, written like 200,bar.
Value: 10,bar
